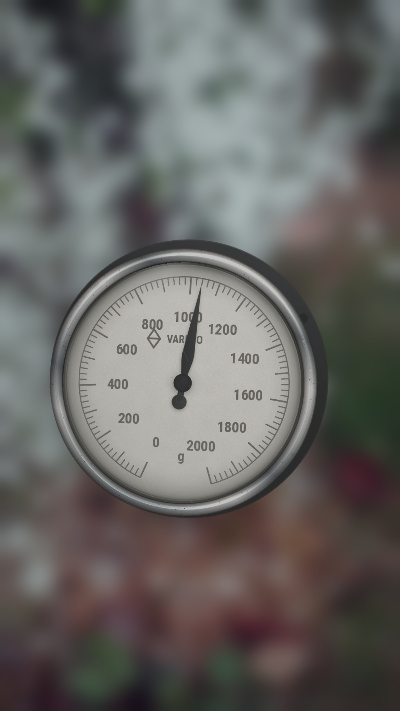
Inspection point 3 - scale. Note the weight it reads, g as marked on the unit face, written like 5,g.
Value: 1040,g
